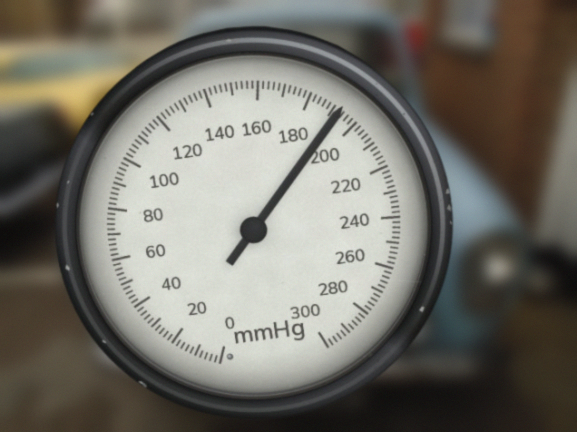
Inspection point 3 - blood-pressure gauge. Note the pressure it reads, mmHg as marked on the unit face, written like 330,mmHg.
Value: 192,mmHg
